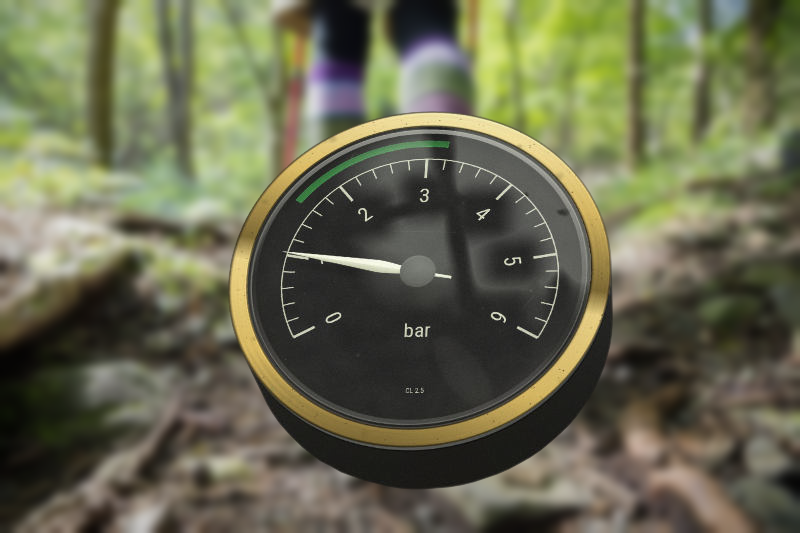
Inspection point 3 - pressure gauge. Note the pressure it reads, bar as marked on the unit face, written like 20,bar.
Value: 1,bar
